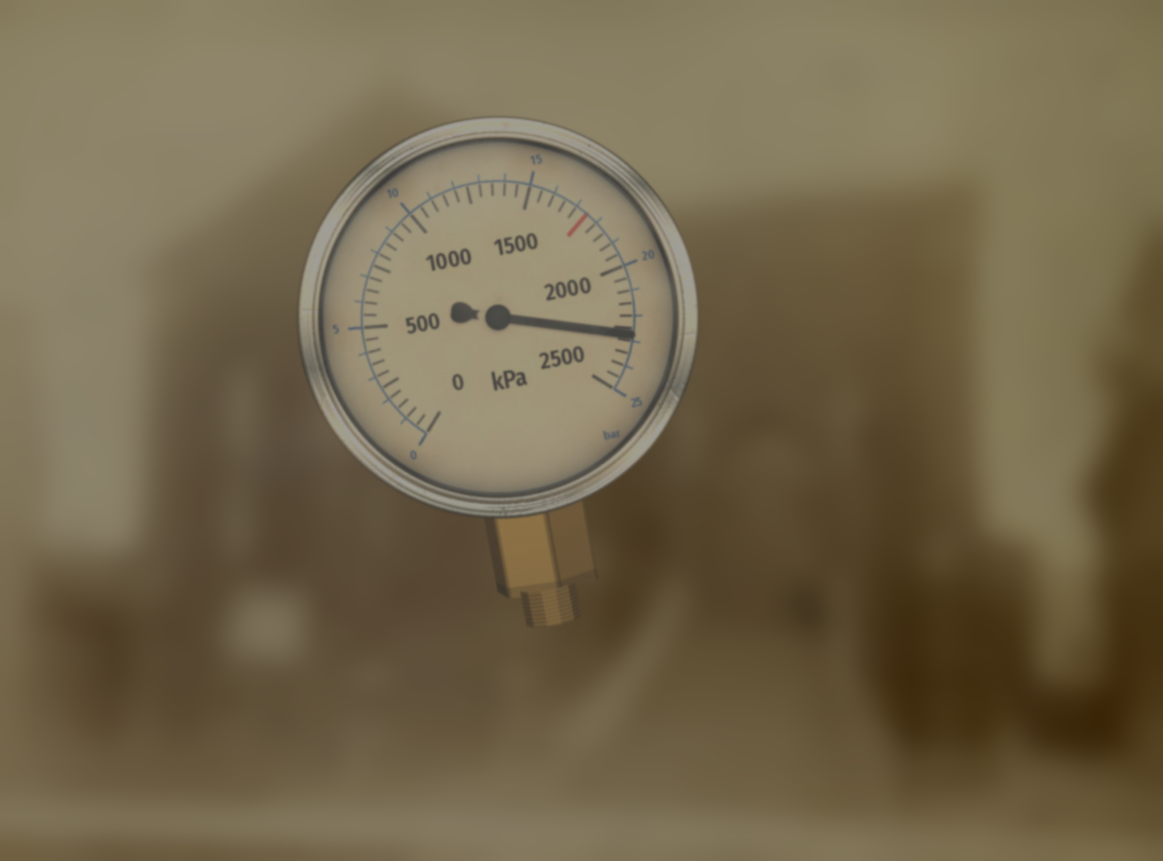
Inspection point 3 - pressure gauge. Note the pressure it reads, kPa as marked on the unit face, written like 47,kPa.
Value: 2275,kPa
